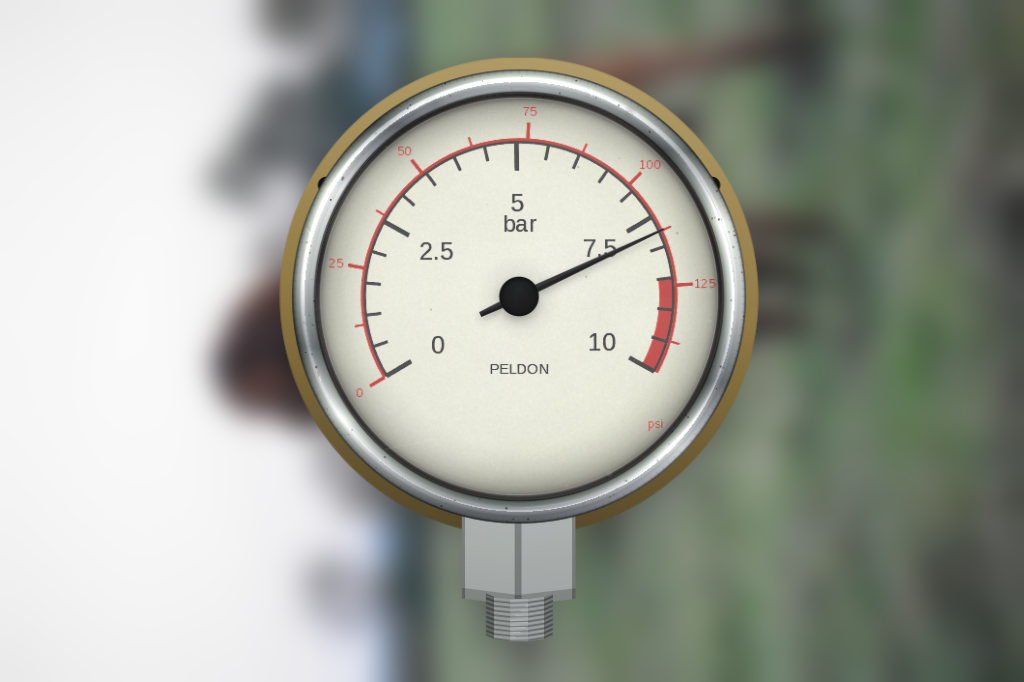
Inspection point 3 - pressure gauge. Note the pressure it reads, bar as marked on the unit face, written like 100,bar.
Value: 7.75,bar
